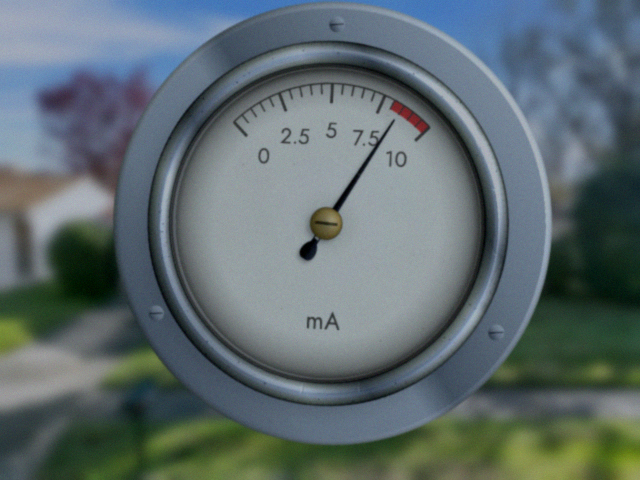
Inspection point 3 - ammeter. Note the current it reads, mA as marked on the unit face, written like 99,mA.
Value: 8.5,mA
